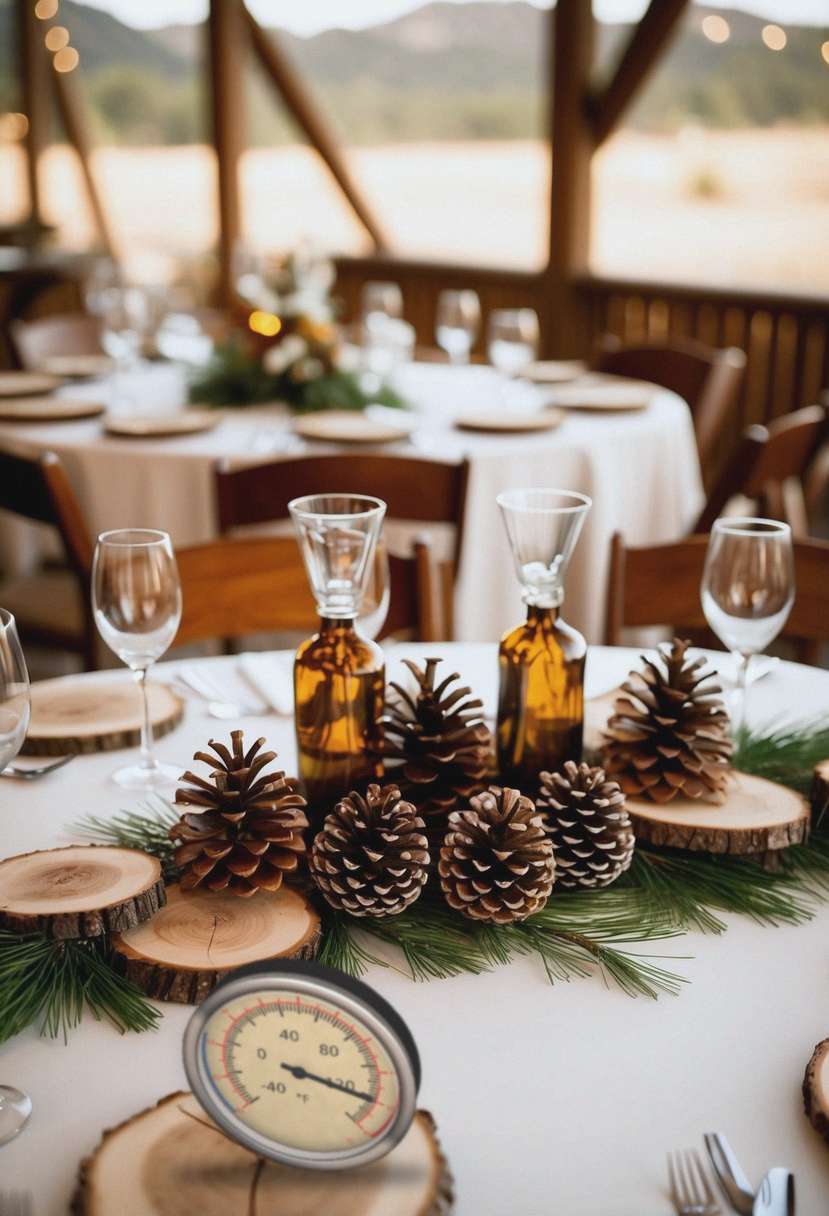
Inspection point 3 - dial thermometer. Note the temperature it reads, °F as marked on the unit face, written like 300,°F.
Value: 120,°F
